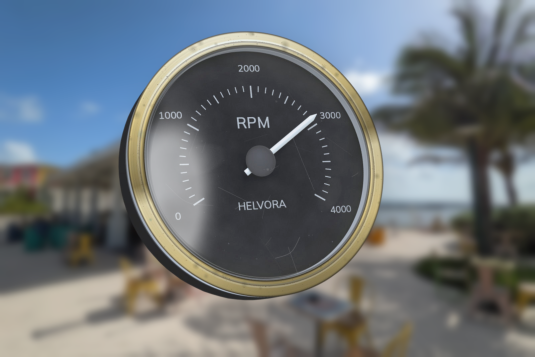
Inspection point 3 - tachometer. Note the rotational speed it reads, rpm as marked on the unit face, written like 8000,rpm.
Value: 2900,rpm
